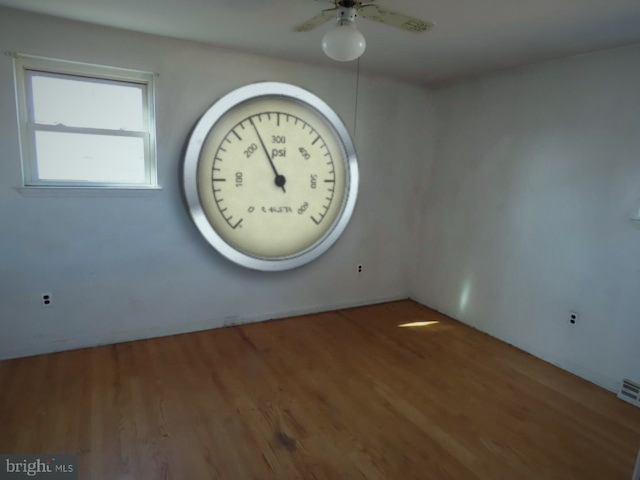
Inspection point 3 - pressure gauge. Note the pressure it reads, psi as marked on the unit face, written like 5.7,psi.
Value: 240,psi
